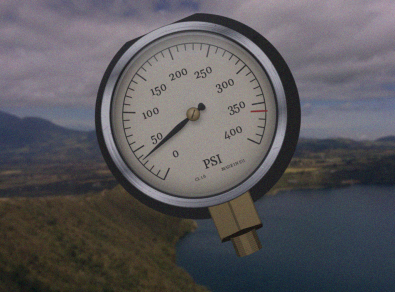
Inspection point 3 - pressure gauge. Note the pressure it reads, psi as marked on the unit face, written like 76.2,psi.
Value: 35,psi
